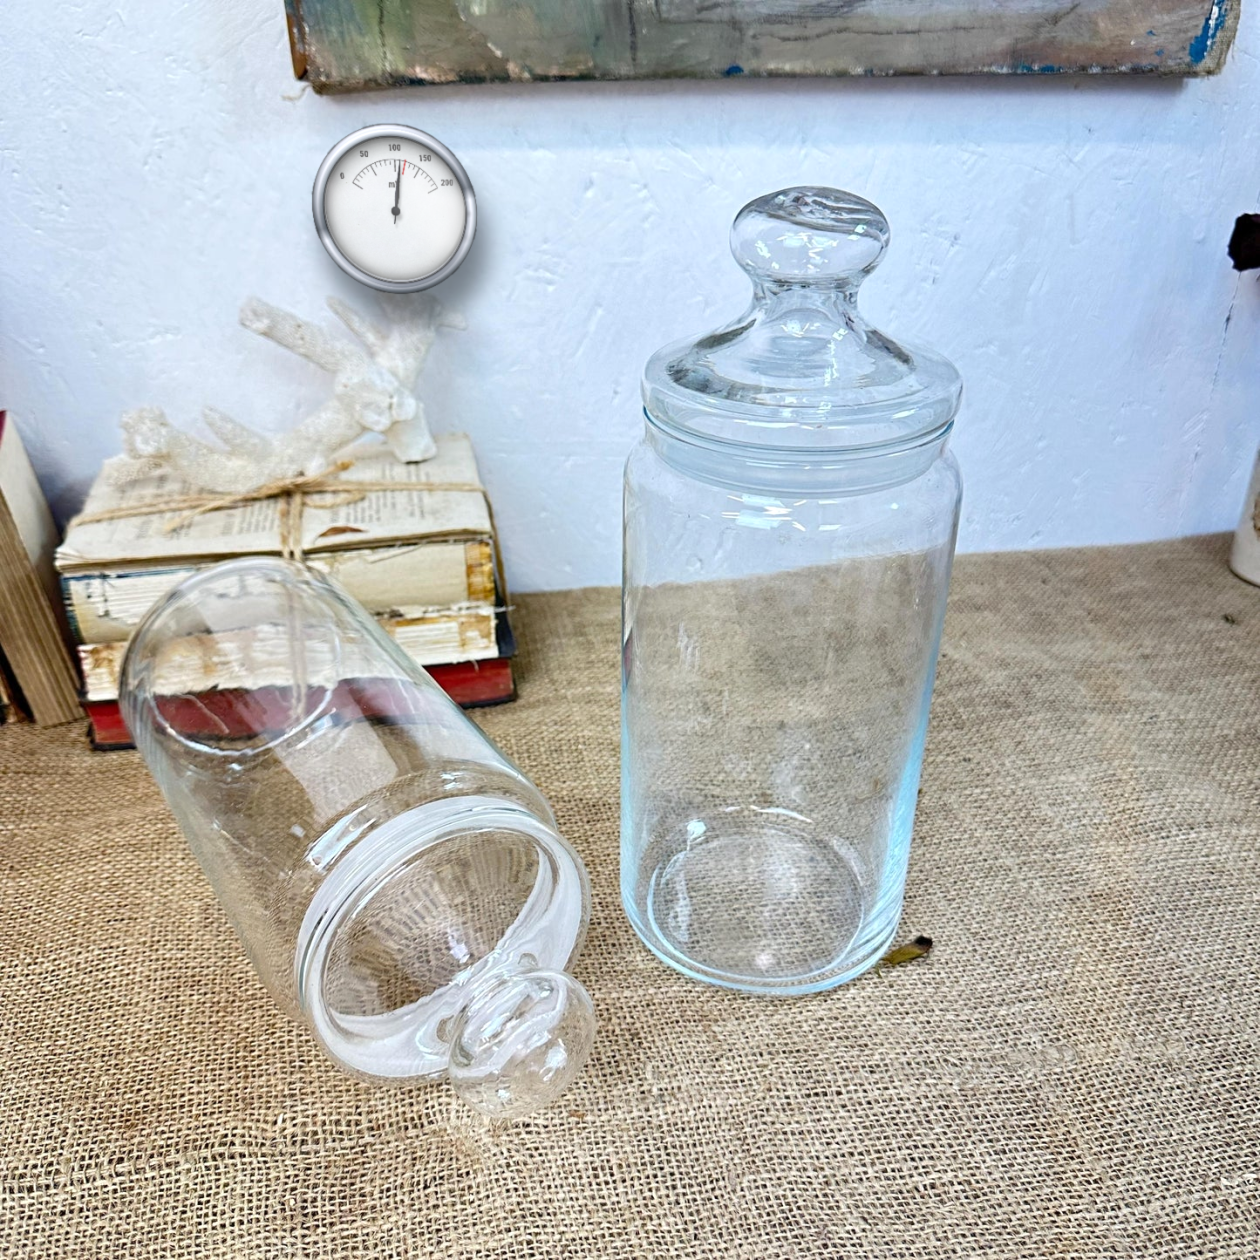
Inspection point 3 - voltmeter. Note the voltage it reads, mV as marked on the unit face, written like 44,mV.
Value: 110,mV
